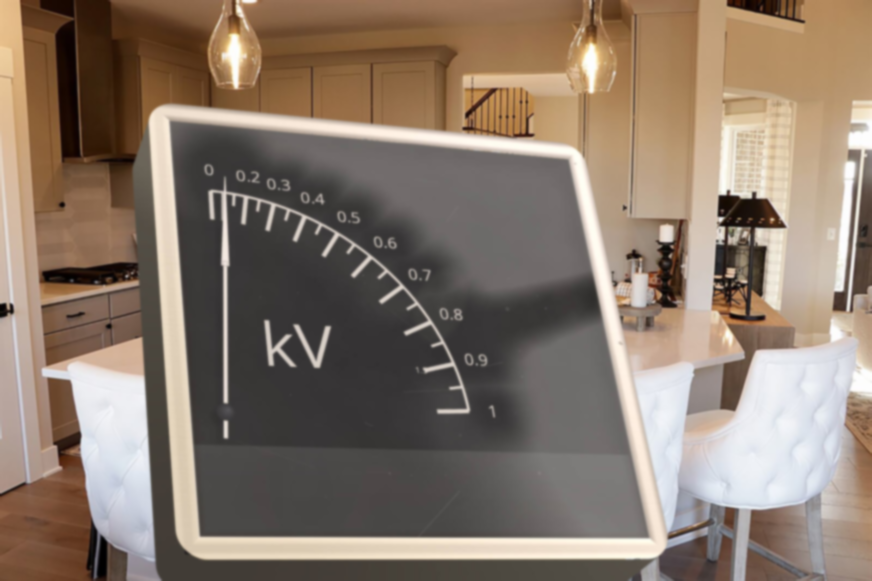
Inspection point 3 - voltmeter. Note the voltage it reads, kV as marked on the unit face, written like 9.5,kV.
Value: 0.1,kV
